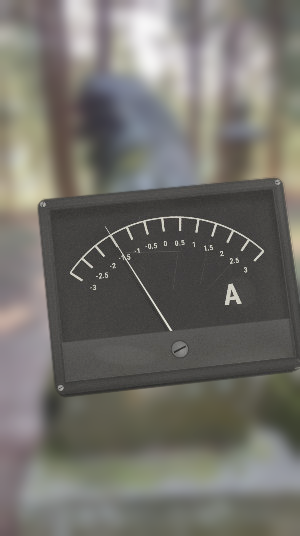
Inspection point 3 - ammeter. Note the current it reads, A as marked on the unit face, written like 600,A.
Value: -1.5,A
